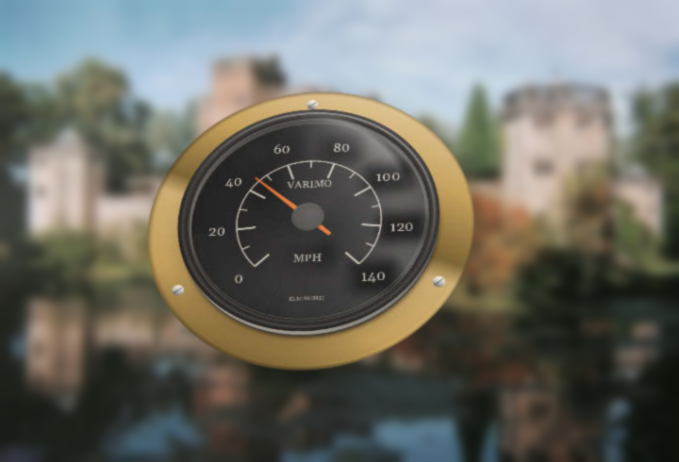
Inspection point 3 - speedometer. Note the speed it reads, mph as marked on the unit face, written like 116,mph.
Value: 45,mph
